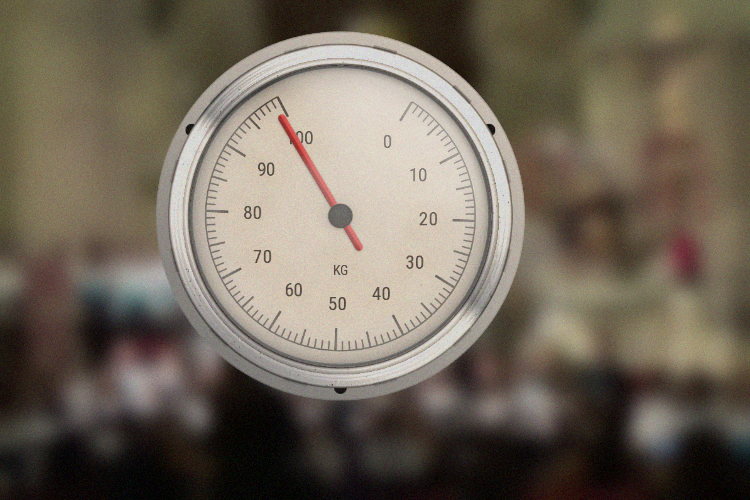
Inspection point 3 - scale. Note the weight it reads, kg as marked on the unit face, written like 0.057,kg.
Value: 99,kg
